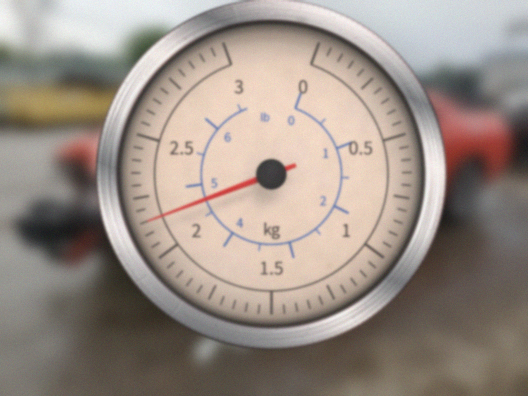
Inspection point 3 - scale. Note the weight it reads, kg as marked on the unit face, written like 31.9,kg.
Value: 2.15,kg
